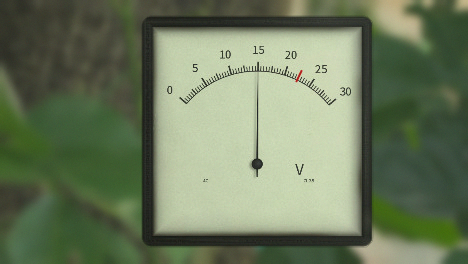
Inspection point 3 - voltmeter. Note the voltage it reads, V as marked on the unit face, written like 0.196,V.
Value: 15,V
